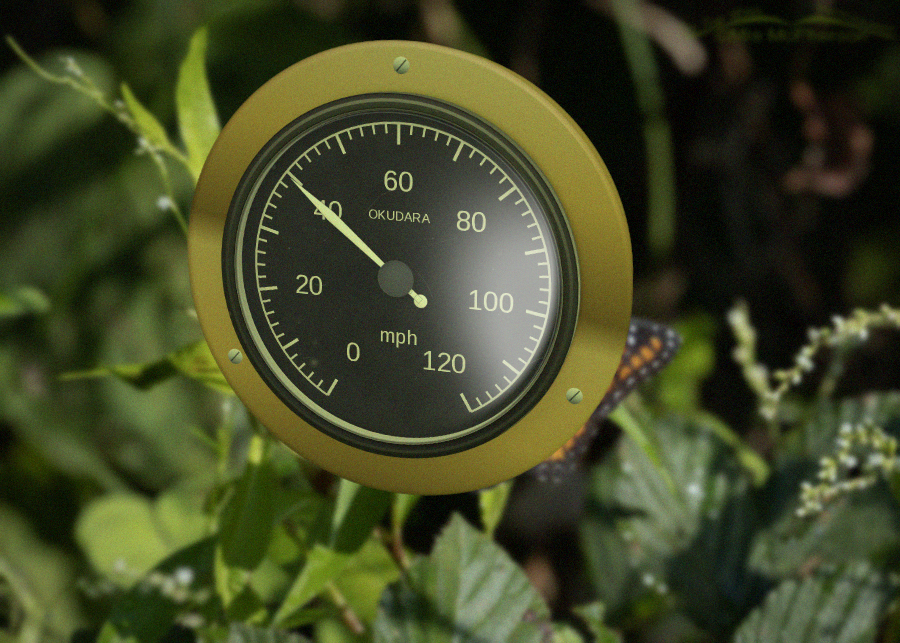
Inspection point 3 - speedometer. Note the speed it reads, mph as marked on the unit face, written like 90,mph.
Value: 40,mph
